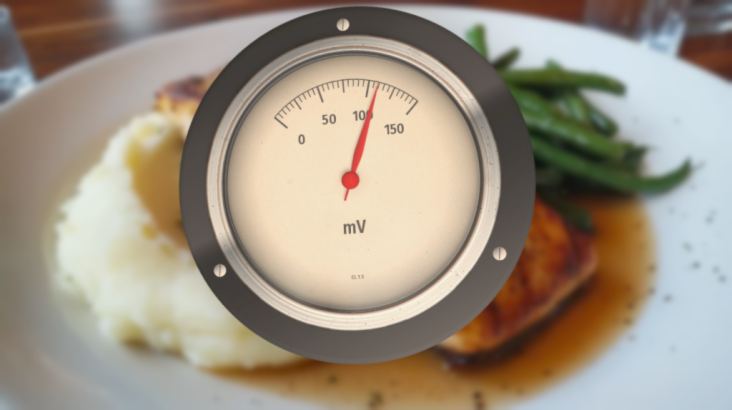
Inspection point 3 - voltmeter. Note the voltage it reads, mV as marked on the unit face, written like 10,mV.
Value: 110,mV
